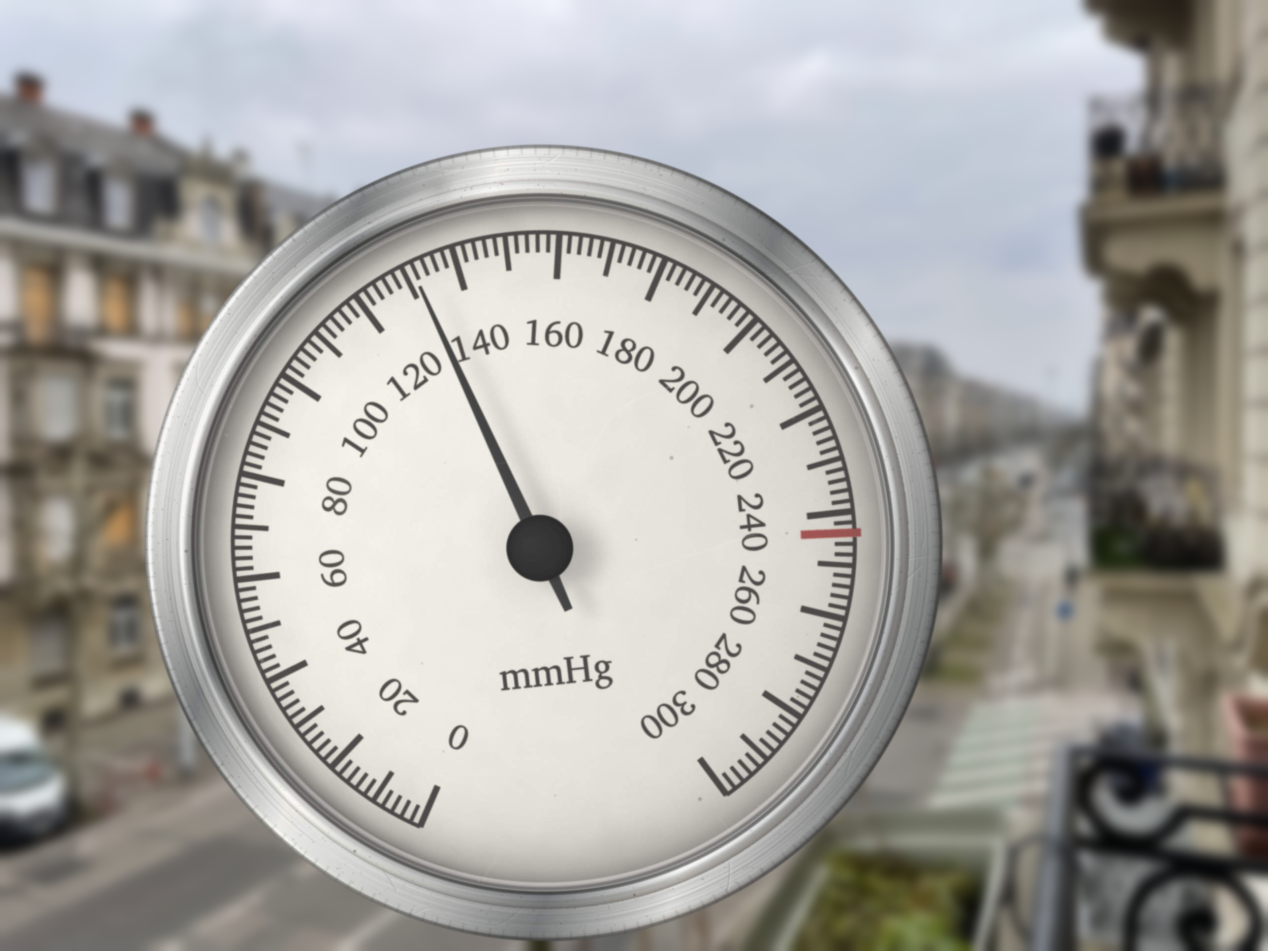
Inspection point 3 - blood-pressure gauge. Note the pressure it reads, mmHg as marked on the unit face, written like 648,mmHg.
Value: 132,mmHg
